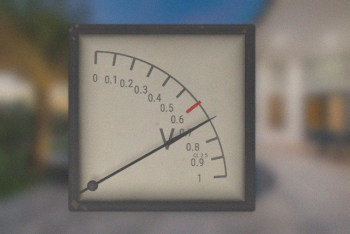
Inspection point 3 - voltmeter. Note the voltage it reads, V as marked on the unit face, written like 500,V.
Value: 0.7,V
